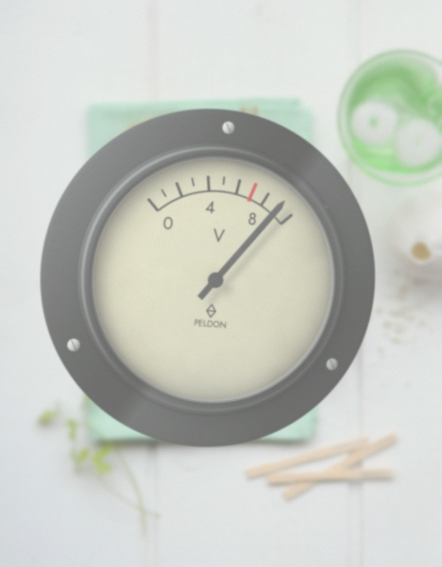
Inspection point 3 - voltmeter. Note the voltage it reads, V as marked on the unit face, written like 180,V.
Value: 9,V
